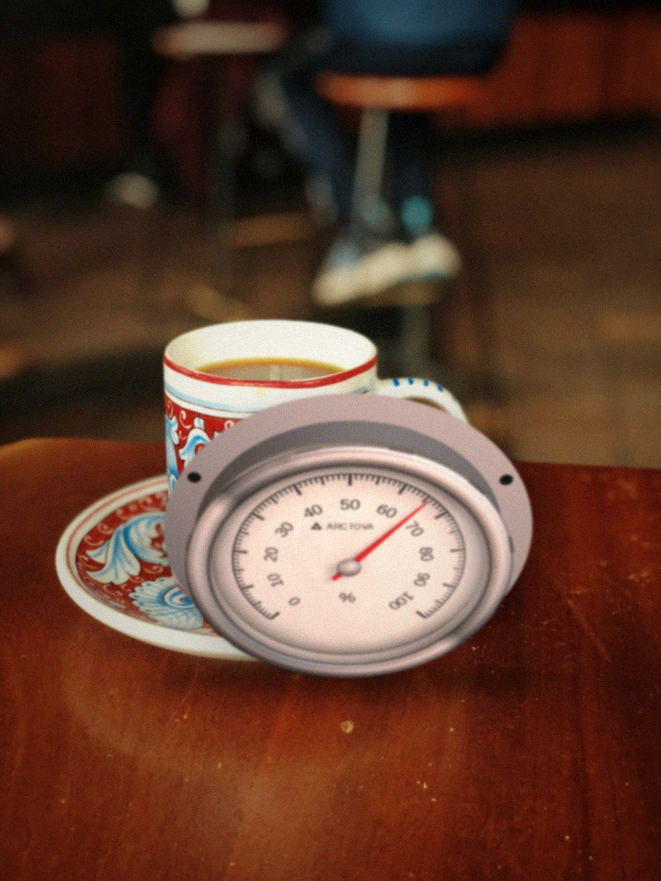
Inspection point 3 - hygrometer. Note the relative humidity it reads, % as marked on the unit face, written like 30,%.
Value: 65,%
